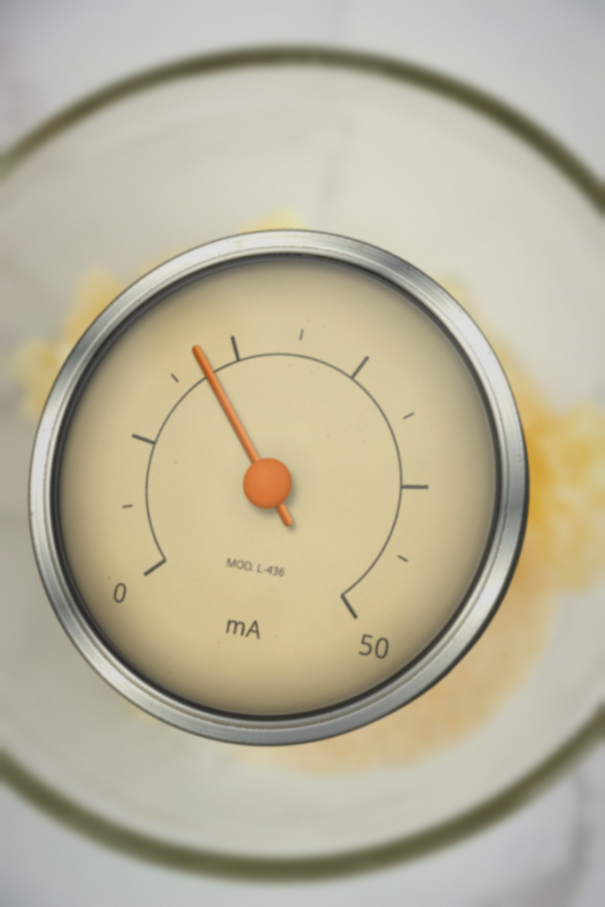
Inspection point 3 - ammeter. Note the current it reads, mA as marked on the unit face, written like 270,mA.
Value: 17.5,mA
